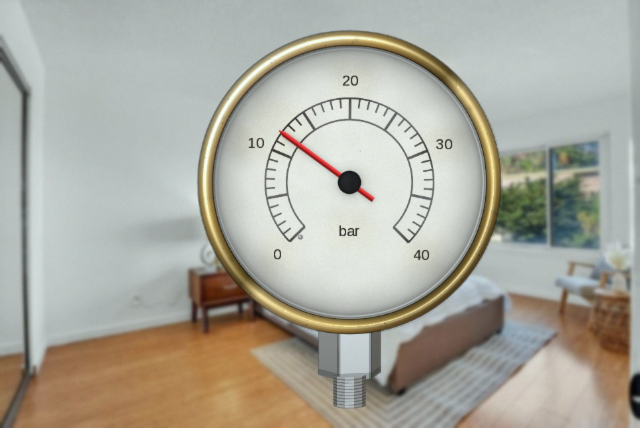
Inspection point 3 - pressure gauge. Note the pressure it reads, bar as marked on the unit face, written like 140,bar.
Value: 12,bar
